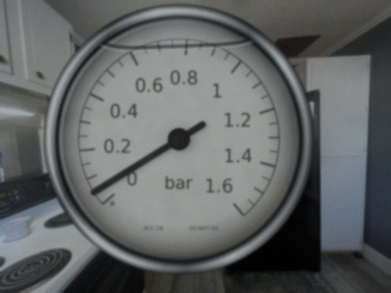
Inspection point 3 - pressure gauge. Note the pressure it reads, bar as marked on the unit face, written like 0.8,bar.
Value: 0.05,bar
